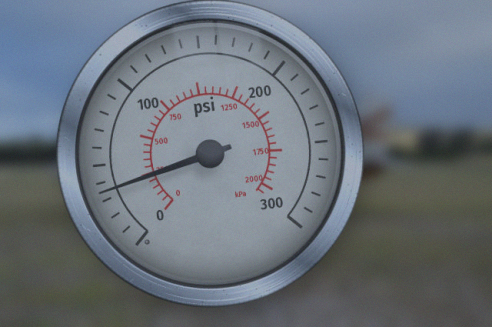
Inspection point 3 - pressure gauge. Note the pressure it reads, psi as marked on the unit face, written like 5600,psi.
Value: 35,psi
